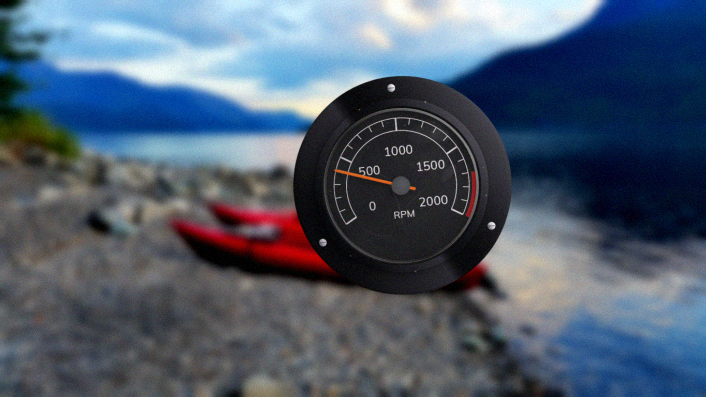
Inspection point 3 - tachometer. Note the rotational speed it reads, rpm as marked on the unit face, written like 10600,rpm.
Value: 400,rpm
